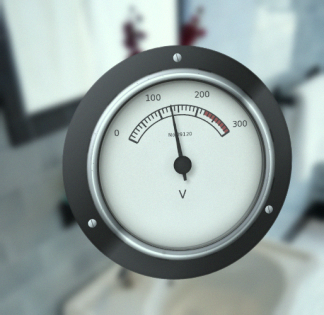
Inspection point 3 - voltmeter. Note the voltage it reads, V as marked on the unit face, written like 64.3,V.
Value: 130,V
